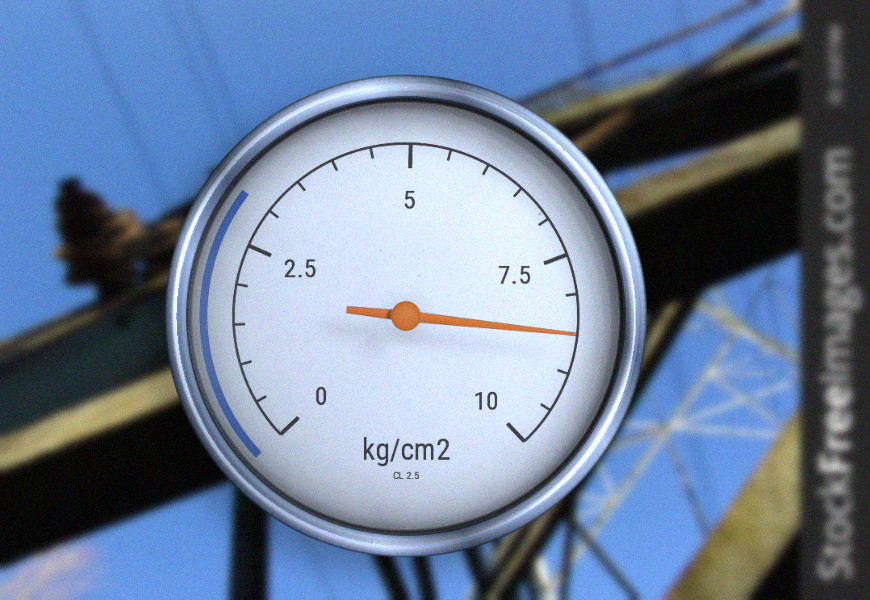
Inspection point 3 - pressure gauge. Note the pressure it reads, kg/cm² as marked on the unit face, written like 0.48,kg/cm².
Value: 8.5,kg/cm²
